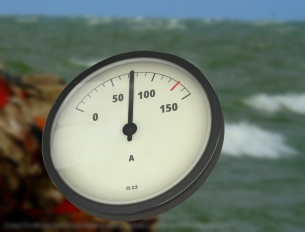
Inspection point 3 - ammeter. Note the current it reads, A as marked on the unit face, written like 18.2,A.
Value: 75,A
